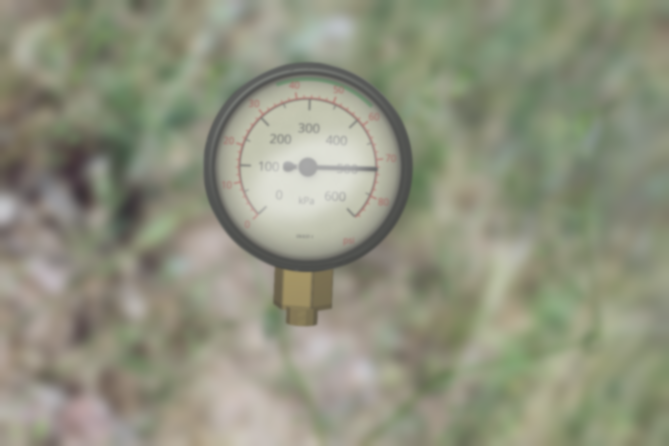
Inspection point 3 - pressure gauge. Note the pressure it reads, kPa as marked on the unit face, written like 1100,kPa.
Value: 500,kPa
